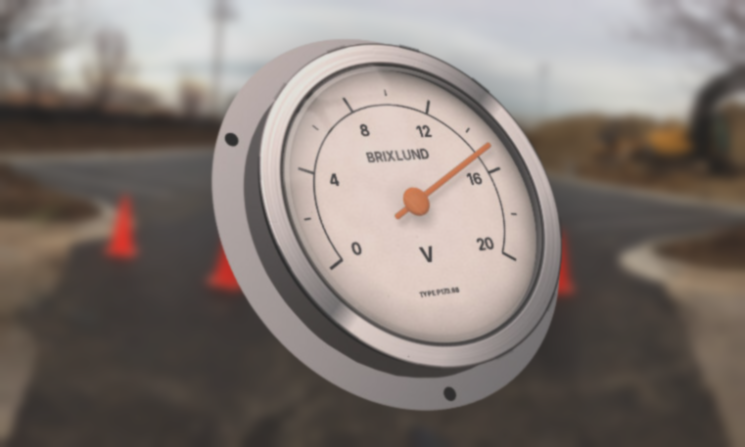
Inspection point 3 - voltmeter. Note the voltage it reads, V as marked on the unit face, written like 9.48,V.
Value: 15,V
